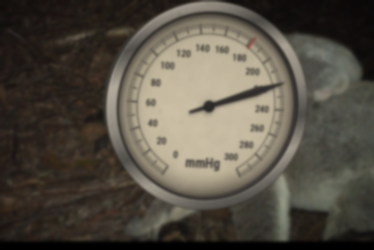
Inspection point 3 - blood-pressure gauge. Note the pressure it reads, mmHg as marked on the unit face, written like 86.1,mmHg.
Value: 220,mmHg
